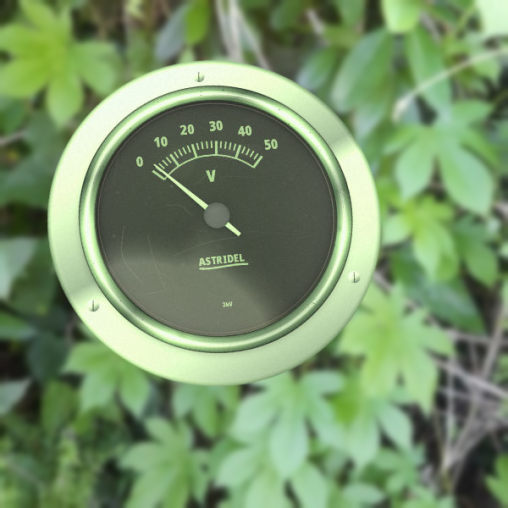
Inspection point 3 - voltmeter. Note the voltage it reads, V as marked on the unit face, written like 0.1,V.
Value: 2,V
